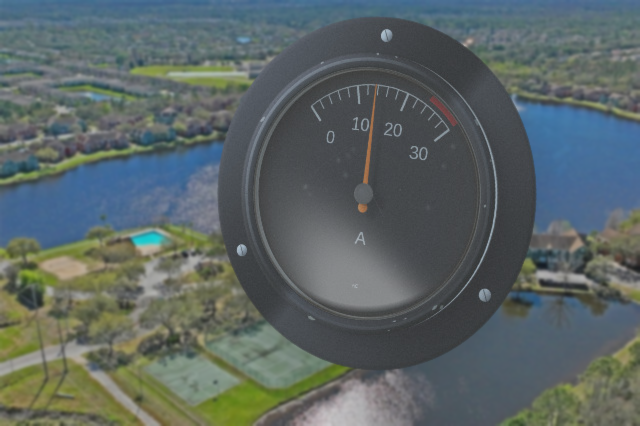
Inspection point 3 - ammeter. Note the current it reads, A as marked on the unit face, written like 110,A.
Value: 14,A
